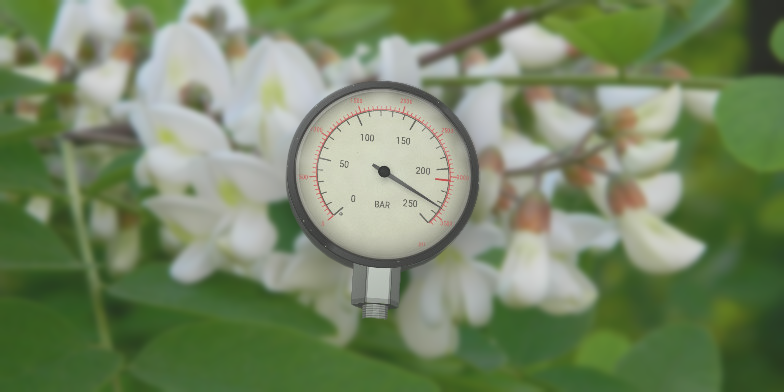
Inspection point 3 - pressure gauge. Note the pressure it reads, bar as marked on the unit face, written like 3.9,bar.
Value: 235,bar
